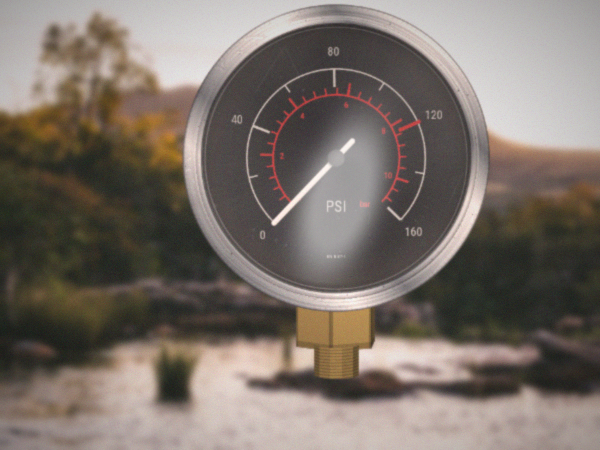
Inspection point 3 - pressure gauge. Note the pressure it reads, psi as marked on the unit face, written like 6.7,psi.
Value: 0,psi
